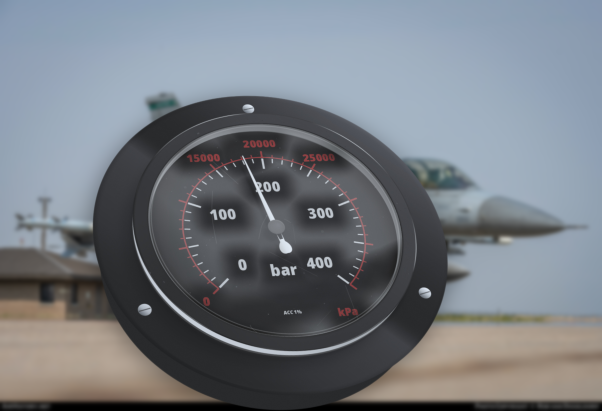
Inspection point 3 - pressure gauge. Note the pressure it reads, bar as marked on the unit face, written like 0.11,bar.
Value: 180,bar
